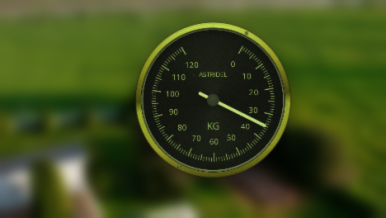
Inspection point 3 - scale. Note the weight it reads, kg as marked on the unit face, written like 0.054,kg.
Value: 35,kg
